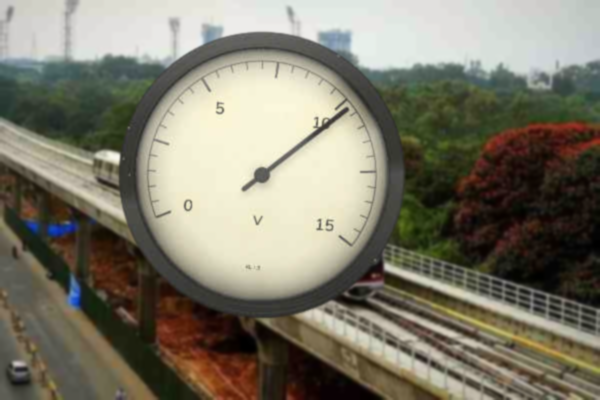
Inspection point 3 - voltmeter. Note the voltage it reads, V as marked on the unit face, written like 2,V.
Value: 10.25,V
